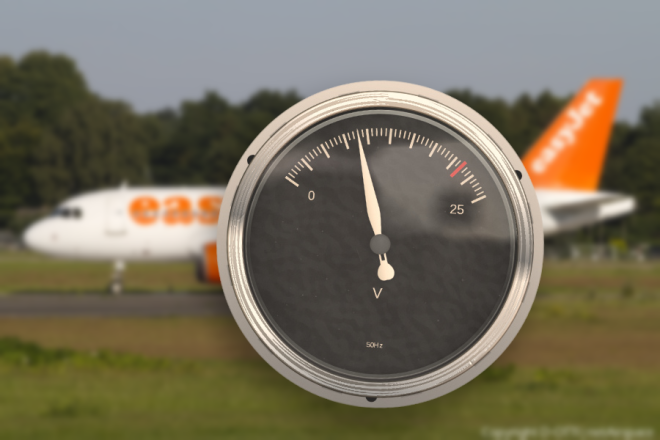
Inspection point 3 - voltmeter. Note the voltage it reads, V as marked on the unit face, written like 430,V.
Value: 9,V
